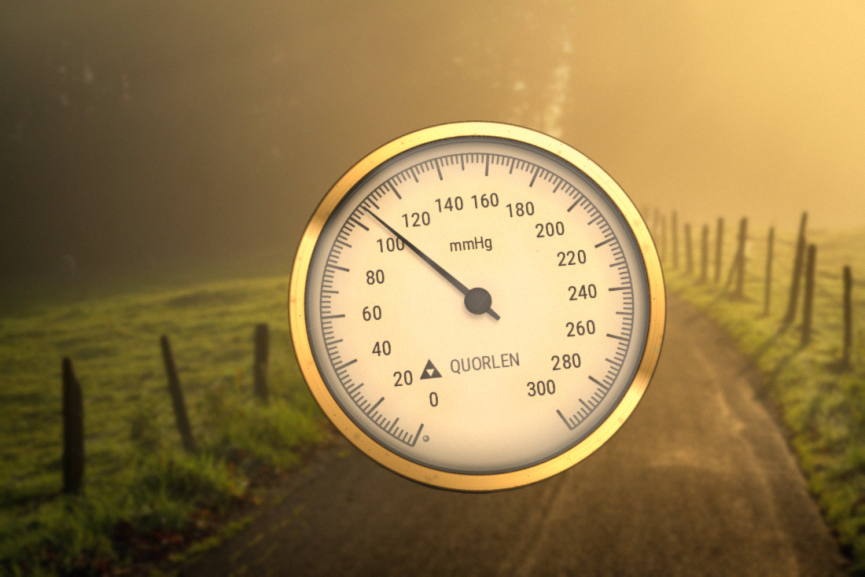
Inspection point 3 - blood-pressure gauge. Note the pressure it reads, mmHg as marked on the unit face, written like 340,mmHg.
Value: 106,mmHg
